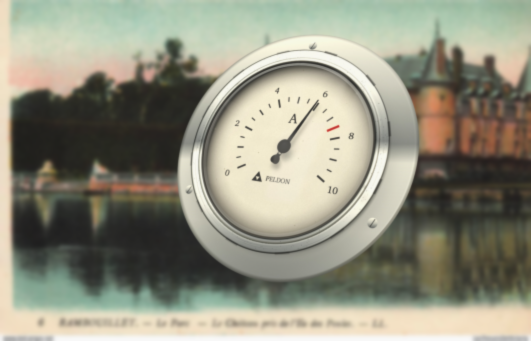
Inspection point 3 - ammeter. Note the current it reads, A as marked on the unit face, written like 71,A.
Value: 6,A
